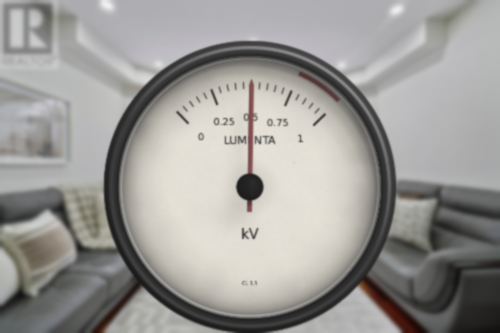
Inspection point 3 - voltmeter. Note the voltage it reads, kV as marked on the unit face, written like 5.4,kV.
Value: 0.5,kV
